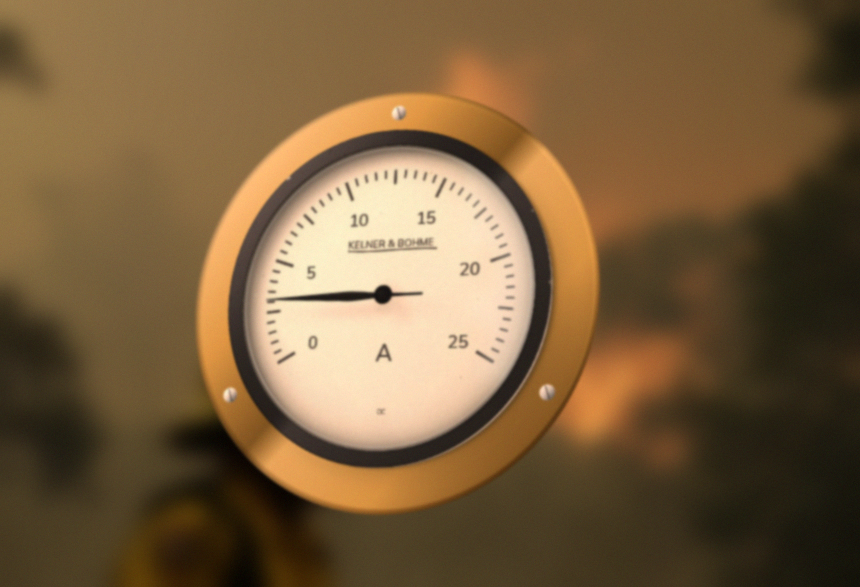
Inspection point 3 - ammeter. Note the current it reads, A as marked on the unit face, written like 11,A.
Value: 3,A
